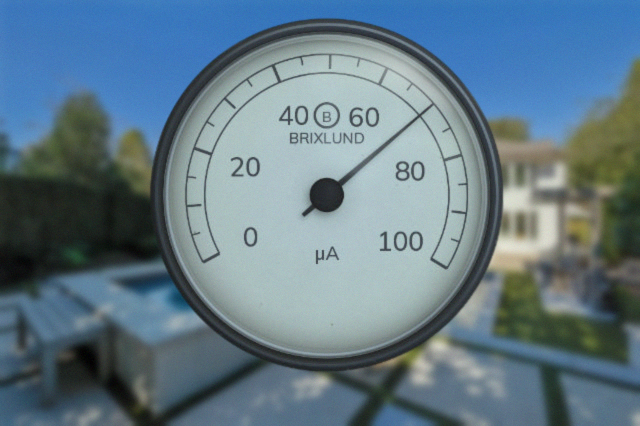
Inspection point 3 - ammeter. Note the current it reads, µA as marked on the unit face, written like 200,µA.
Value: 70,µA
